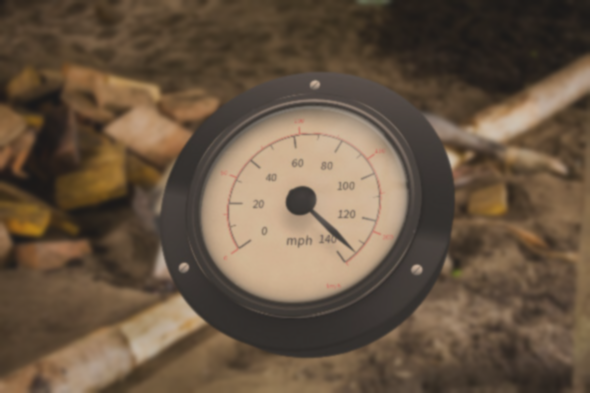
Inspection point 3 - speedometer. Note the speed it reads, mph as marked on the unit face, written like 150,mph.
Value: 135,mph
